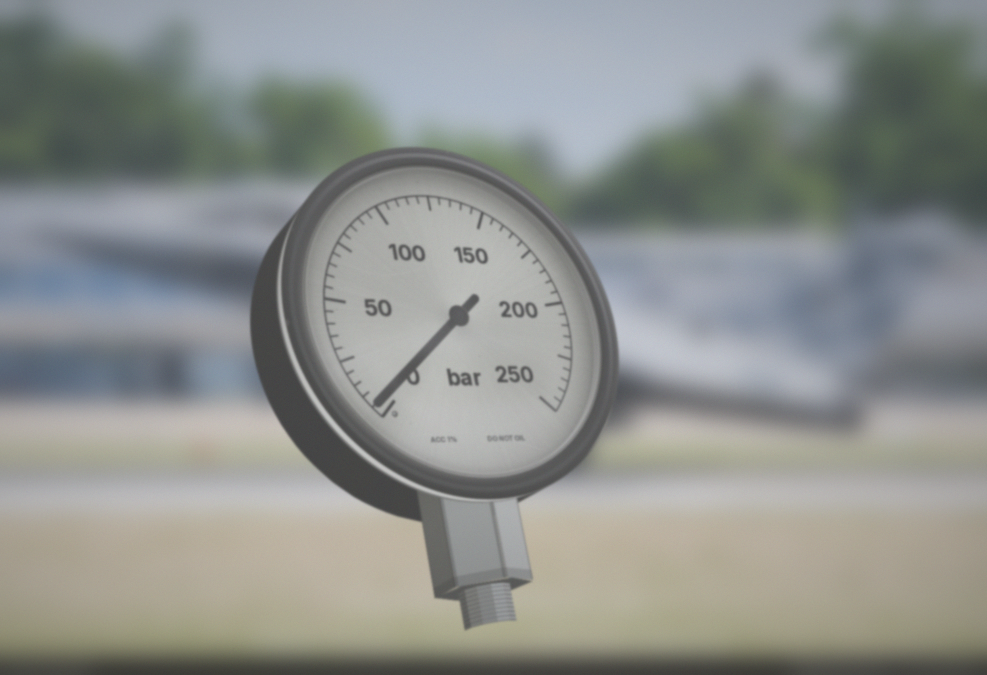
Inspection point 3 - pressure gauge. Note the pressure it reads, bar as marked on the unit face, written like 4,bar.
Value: 5,bar
